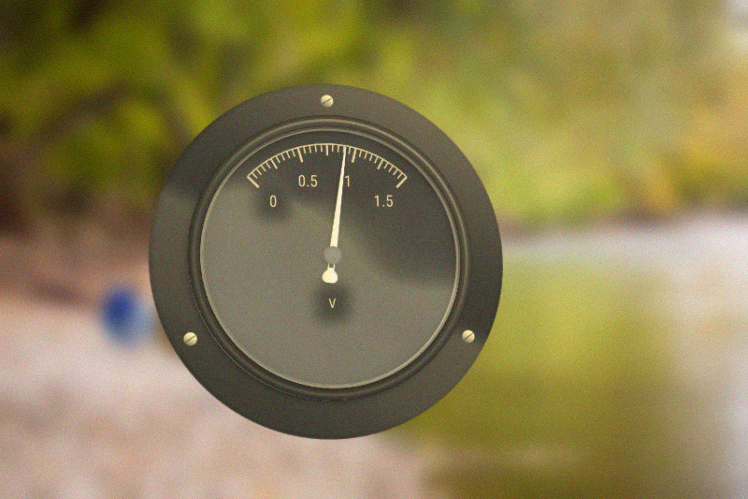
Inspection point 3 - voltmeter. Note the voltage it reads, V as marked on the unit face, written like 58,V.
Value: 0.9,V
